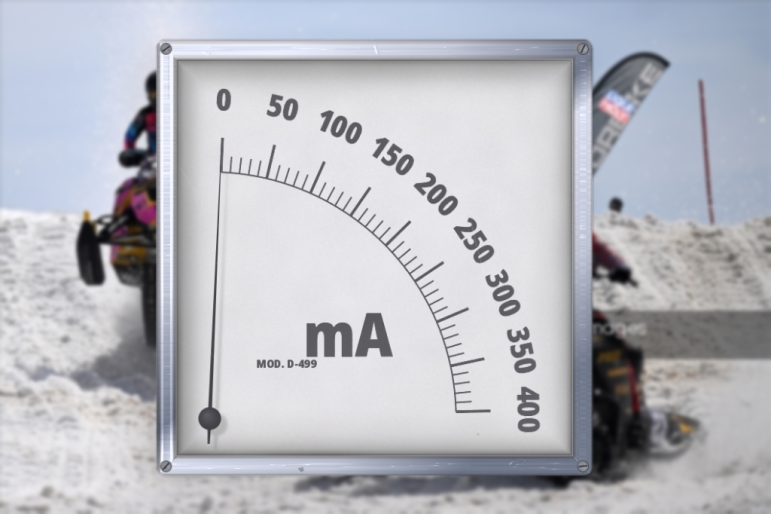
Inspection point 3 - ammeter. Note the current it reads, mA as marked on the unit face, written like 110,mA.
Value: 0,mA
